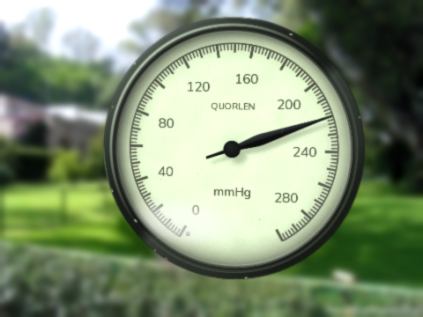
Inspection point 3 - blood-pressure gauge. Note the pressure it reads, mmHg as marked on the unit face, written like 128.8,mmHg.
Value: 220,mmHg
